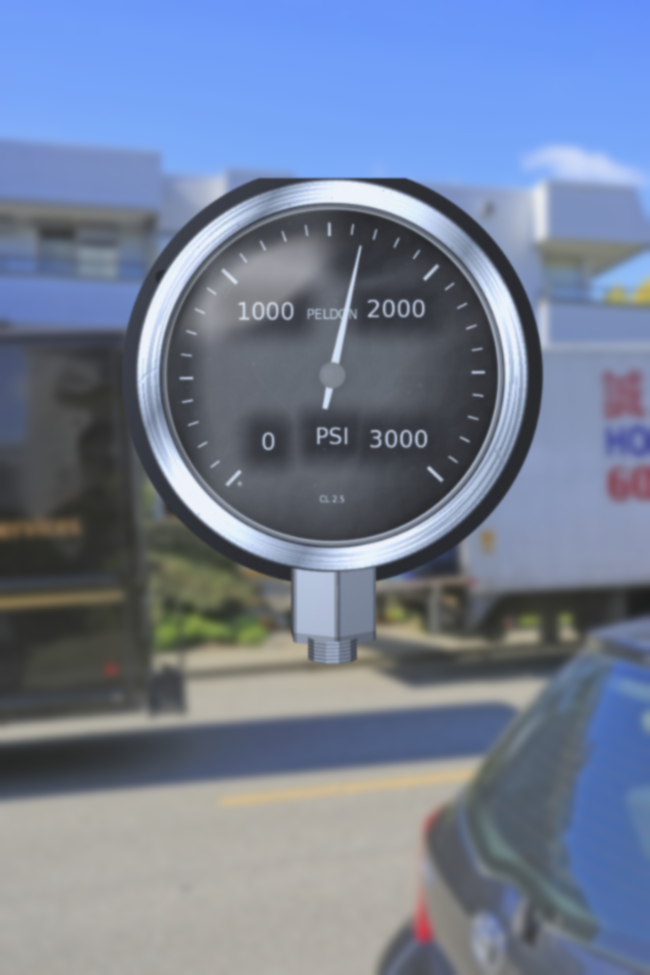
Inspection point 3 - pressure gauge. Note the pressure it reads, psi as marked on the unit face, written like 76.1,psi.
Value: 1650,psi
